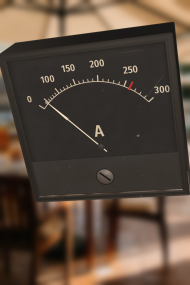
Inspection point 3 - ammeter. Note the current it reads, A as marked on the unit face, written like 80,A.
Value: 50,A
